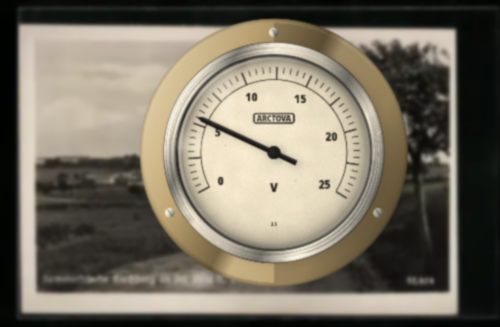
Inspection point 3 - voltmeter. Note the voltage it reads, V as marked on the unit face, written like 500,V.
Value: 5.5,V
